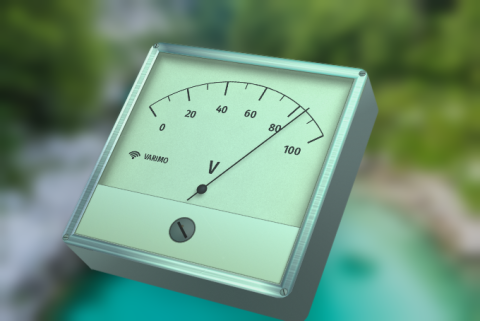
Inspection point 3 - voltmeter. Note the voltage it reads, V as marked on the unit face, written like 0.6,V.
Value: 85,V
